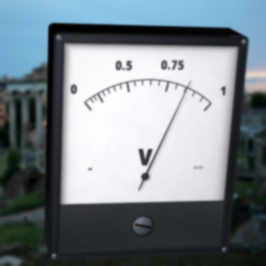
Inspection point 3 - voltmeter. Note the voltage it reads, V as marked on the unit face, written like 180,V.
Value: 0.85,V
